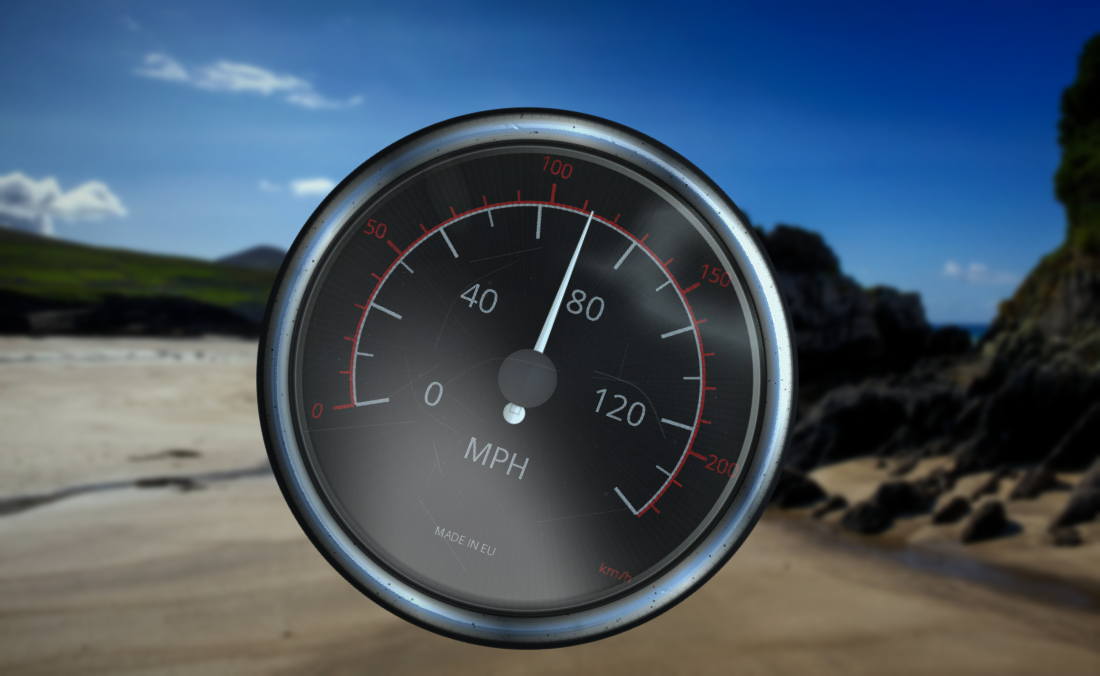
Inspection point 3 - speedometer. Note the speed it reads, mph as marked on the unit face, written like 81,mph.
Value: 70,mph
